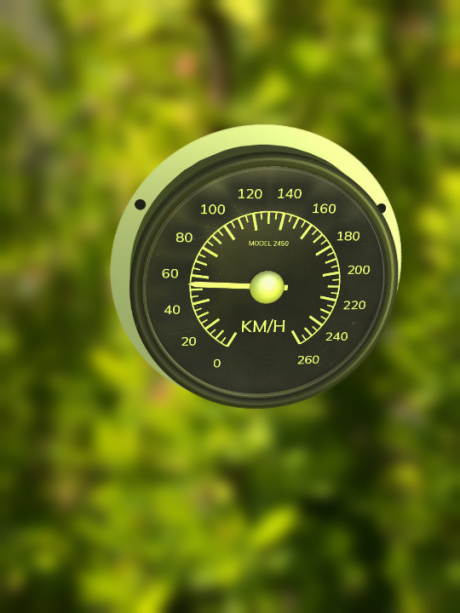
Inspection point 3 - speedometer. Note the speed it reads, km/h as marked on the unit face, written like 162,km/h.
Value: 55,km/h
